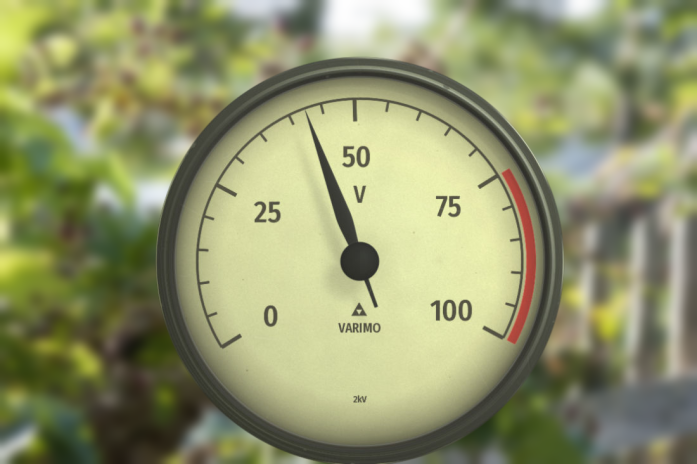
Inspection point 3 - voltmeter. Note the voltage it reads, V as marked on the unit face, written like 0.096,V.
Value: 42.5,V
